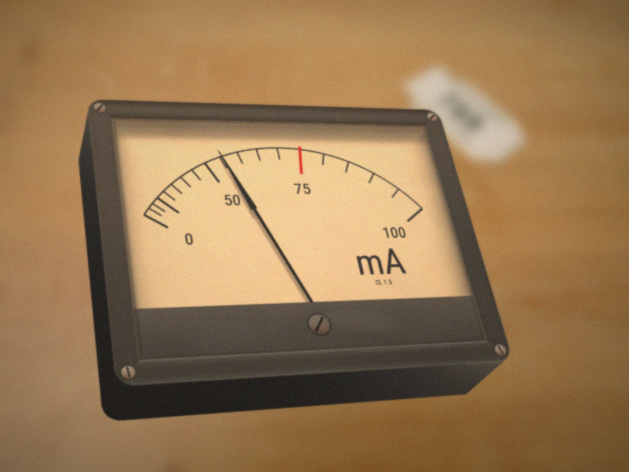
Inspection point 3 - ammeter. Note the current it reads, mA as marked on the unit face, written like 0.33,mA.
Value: 55,mA
